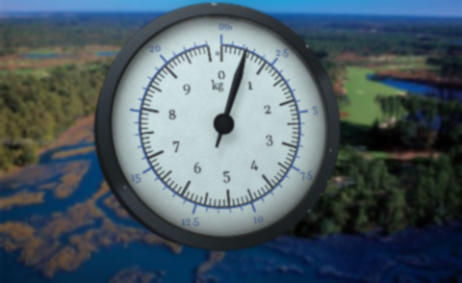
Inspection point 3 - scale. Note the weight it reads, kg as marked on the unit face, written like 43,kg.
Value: 0.5,kg
